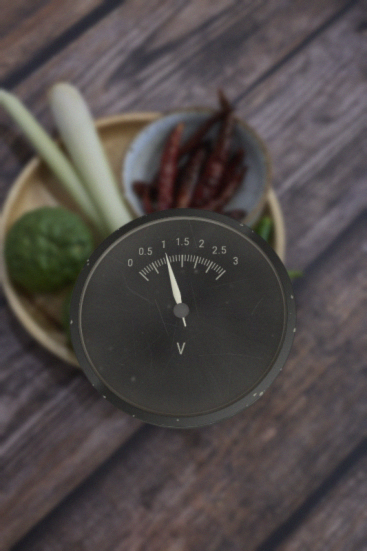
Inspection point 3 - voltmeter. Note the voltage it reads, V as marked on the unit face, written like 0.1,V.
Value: 1,V
